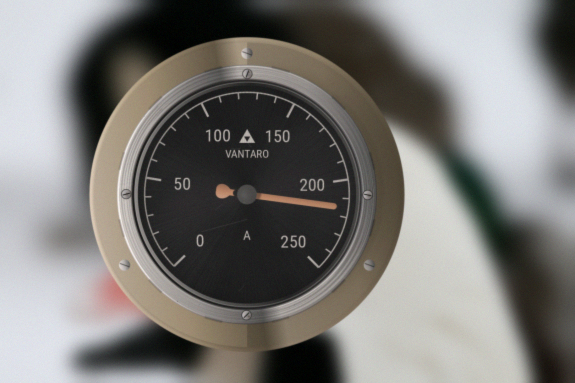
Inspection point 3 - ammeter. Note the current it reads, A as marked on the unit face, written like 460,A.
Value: 215,A
